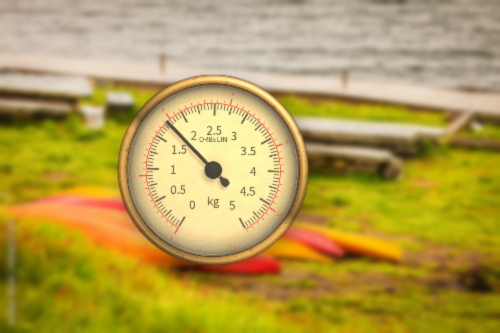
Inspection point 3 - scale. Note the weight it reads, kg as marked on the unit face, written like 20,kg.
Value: 1.75,kg
